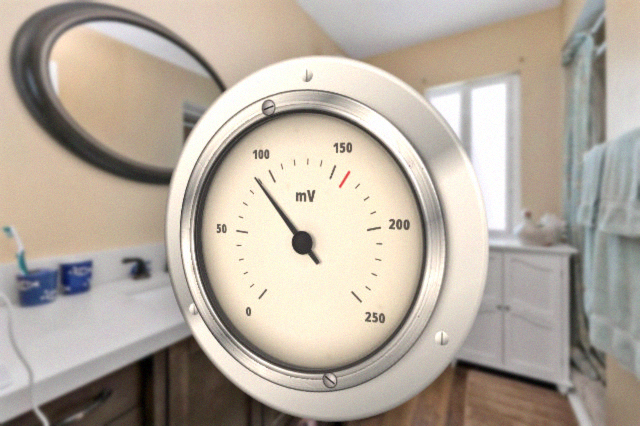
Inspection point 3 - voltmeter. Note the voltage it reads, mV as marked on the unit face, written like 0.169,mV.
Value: 90,mV
